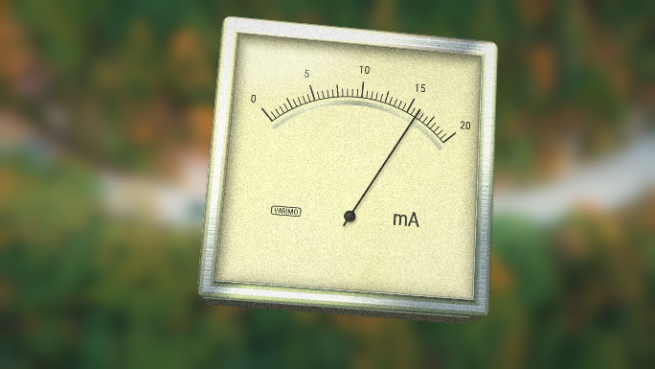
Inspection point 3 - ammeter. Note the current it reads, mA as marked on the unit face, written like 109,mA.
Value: 16,mA
